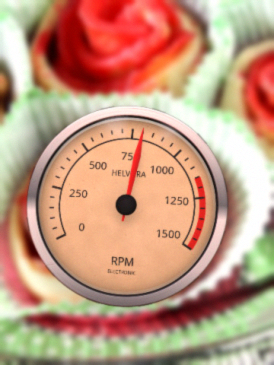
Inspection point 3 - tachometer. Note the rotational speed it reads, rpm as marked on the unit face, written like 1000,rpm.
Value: 800,rpm
